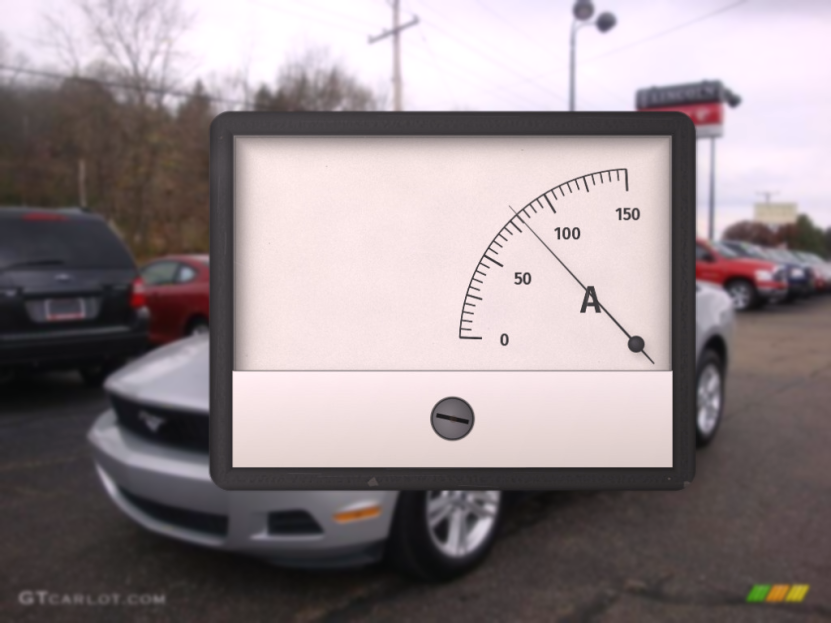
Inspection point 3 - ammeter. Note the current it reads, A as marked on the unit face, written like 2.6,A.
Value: 80,A
